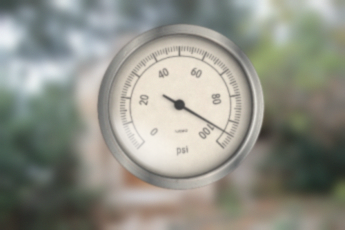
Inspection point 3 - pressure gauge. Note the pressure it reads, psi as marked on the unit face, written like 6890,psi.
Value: 95,psi
